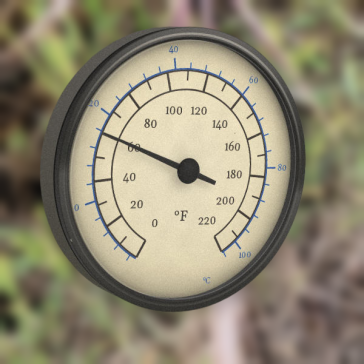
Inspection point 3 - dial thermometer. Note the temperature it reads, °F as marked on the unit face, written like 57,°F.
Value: 60,°F
